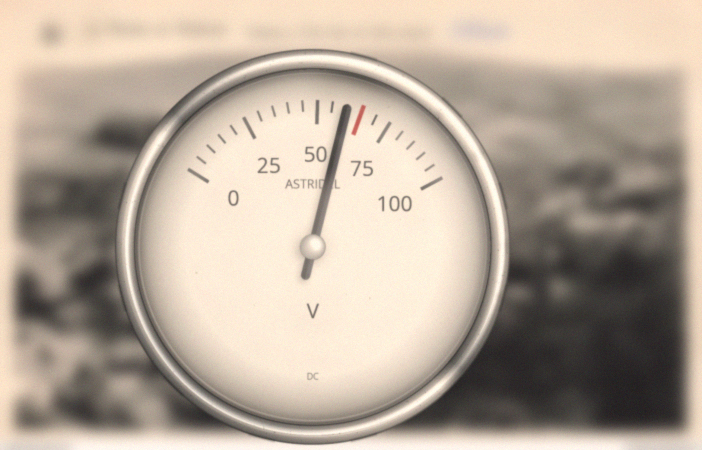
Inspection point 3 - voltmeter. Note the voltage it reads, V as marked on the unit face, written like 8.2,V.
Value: 60,V
